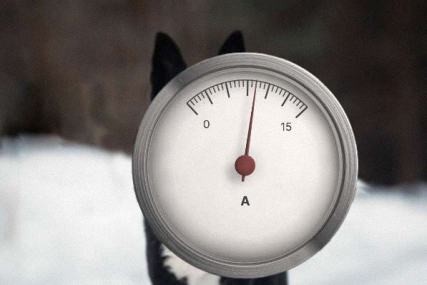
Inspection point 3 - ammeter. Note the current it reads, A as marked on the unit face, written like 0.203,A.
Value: 8.5,A
